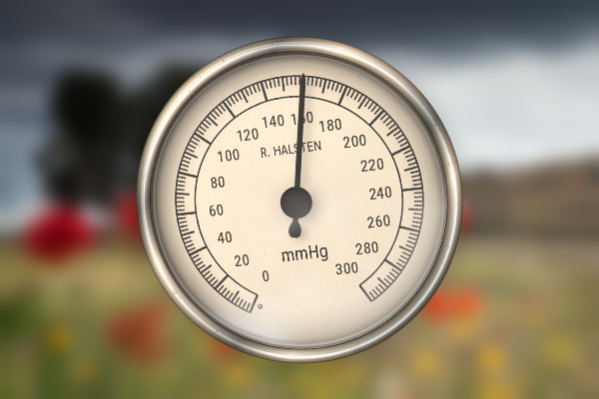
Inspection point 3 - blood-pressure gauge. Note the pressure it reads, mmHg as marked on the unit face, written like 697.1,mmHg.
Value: 160,mmHg
